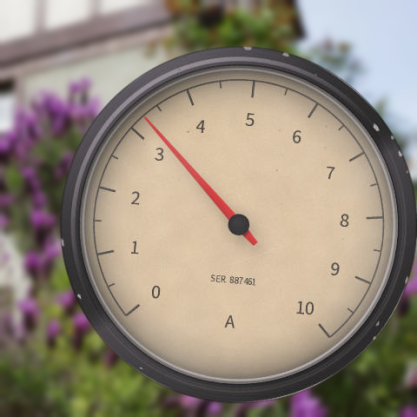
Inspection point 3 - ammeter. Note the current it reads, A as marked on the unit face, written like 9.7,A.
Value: 3.25,A
